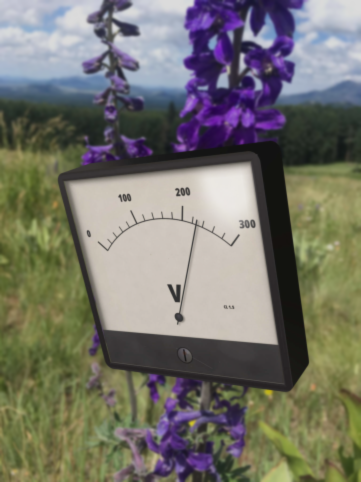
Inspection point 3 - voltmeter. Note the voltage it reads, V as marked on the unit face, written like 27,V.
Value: 230,V
